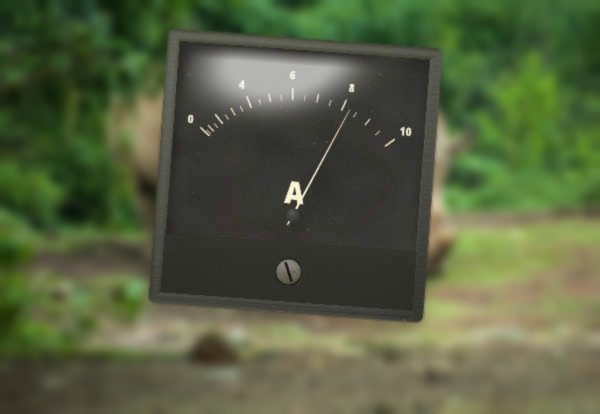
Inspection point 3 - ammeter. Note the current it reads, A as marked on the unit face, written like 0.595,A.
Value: 8.25,A
